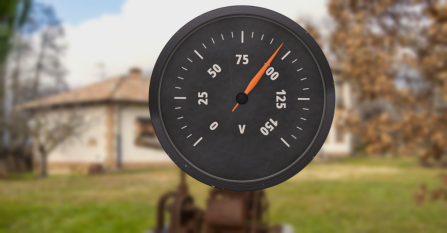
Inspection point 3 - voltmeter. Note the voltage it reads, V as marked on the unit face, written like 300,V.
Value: 95,V
